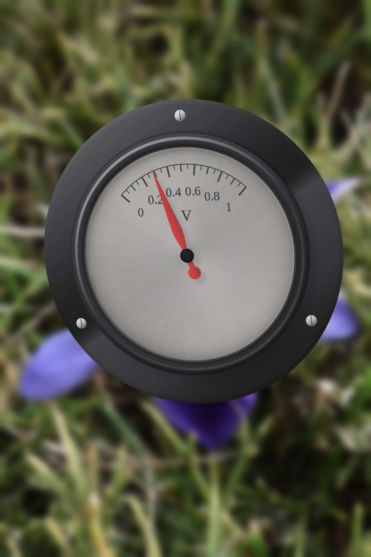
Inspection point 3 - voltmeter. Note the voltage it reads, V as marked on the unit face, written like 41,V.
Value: 0.3,V
